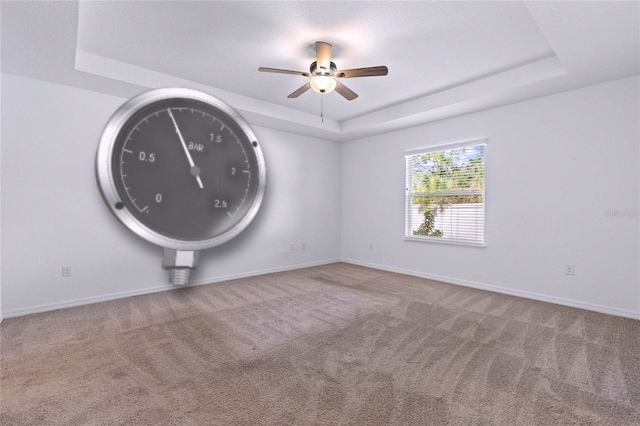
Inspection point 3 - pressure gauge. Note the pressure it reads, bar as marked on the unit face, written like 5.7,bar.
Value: 1,bar
